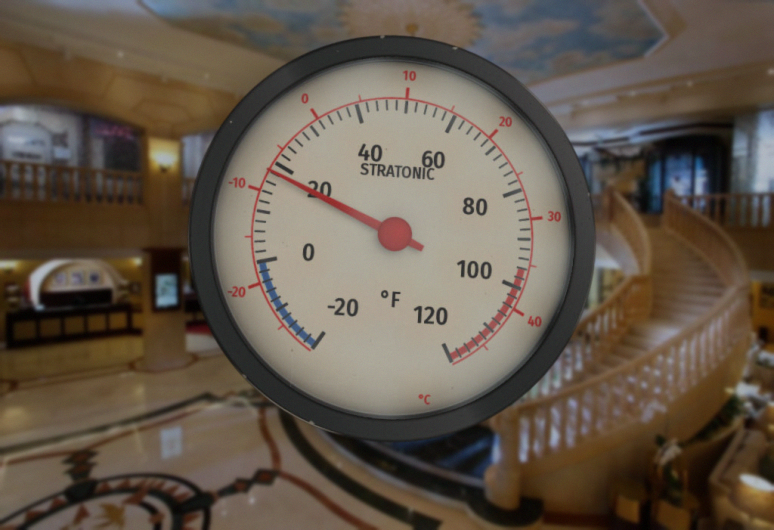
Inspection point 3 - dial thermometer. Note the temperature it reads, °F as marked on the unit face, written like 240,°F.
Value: 18,°F
